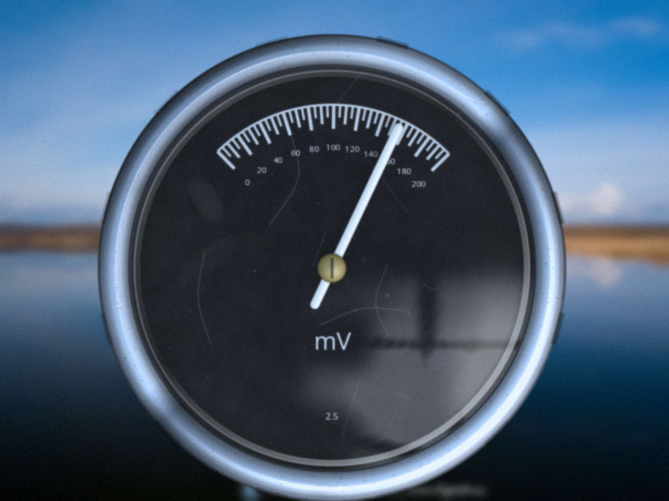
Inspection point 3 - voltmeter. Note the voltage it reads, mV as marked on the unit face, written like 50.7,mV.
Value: 155,mV
